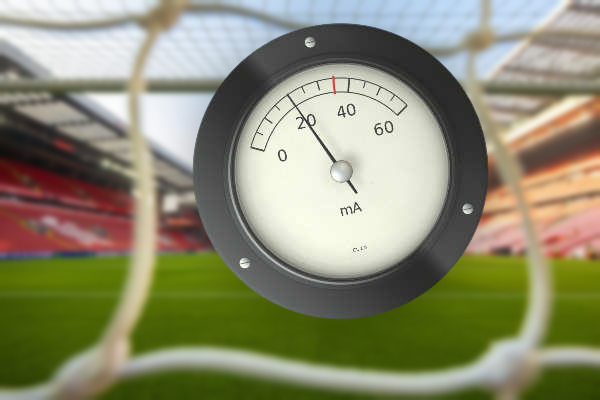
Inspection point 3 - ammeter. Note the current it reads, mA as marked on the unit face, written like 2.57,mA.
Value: 20,mA
